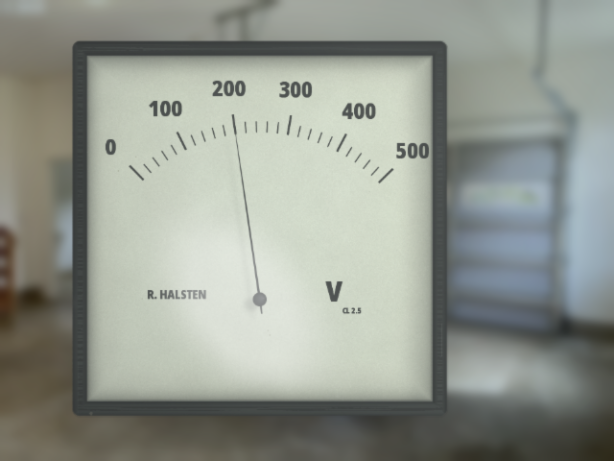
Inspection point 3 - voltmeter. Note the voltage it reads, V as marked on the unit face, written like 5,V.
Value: 200,V
